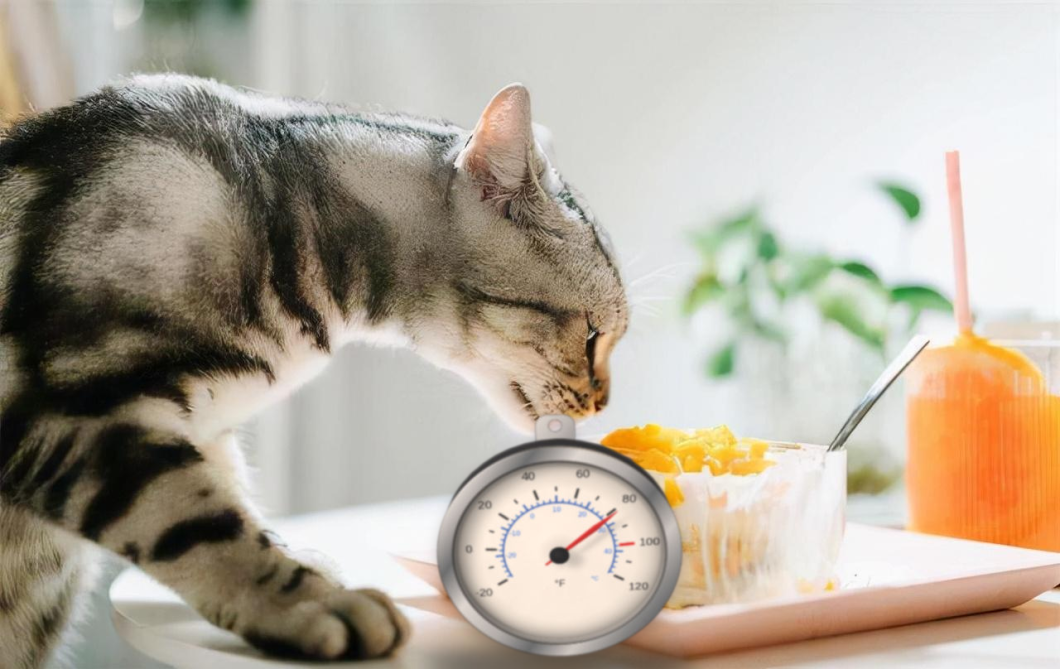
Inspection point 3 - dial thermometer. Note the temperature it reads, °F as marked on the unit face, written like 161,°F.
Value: 80,°F
